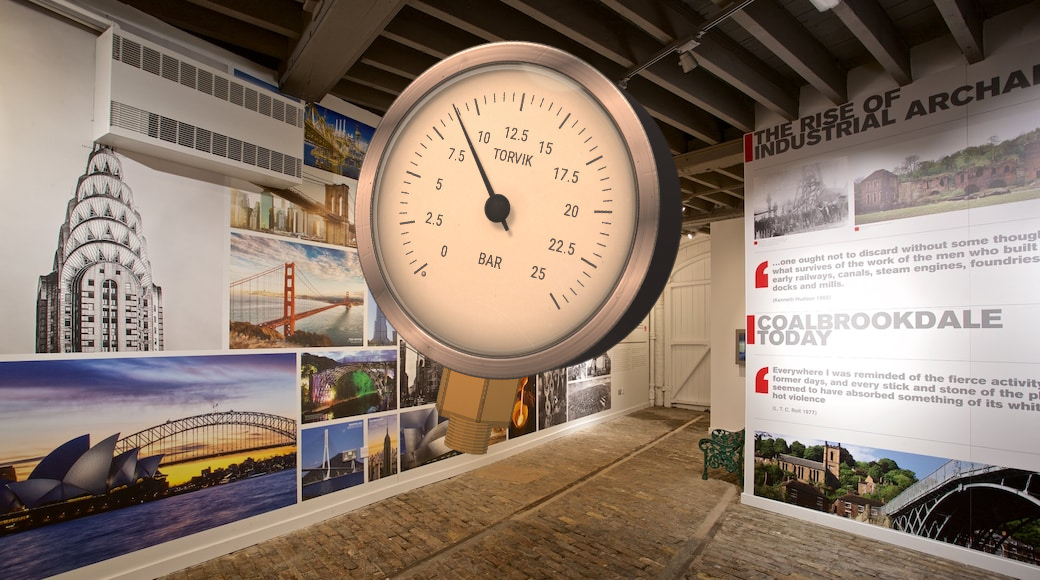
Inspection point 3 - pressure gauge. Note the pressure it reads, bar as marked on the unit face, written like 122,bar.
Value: 9,bar
